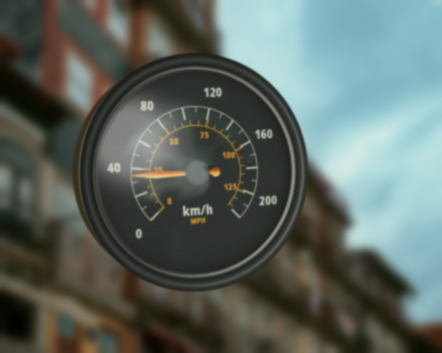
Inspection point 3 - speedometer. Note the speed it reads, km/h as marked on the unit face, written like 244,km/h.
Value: 35,km/h
